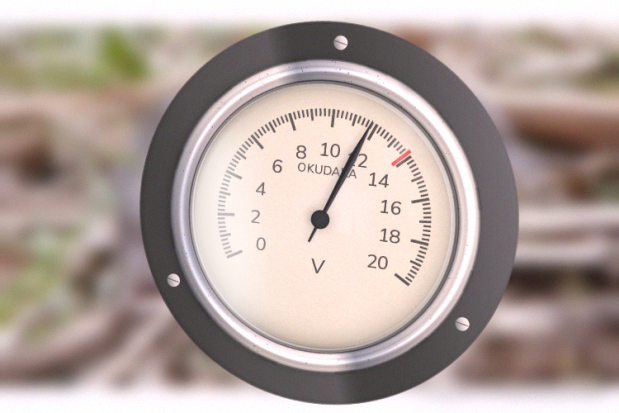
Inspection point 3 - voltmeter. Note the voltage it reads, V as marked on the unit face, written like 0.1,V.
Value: 11.8,V
